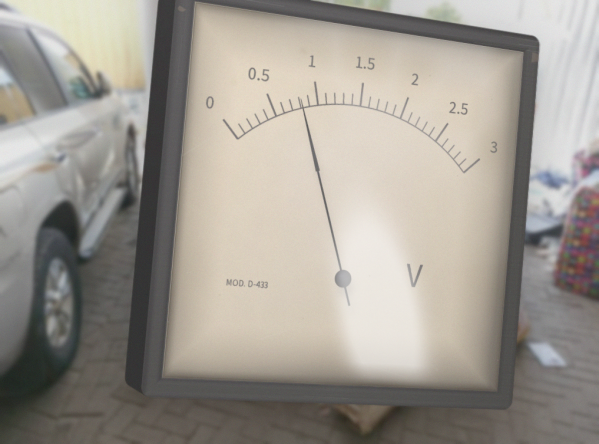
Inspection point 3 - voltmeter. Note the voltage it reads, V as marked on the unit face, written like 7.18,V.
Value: 0.8,V
